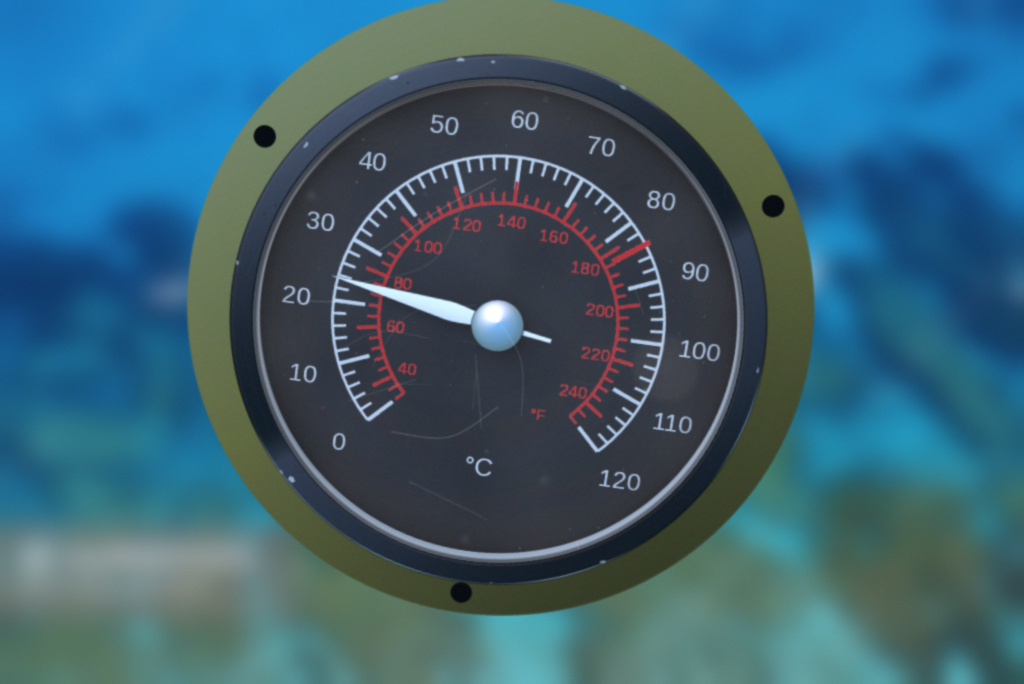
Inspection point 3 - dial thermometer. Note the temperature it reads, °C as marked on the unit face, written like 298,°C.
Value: 24,°C
